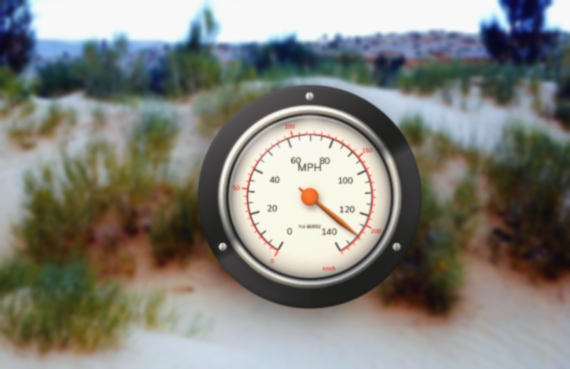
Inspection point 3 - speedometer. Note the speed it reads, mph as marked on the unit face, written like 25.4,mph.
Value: 130,mph
